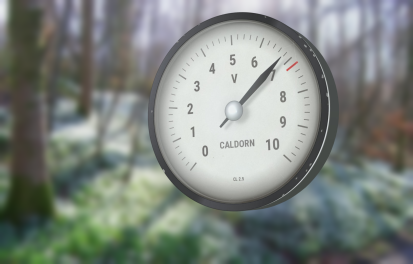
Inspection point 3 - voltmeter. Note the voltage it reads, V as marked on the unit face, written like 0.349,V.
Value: 6.8,V
